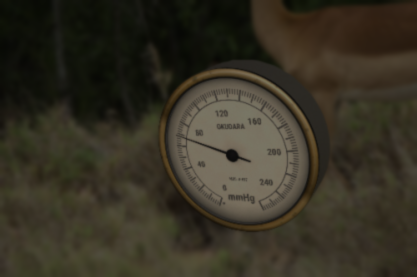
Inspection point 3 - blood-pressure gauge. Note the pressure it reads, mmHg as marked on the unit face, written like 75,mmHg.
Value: 70,mmHg
